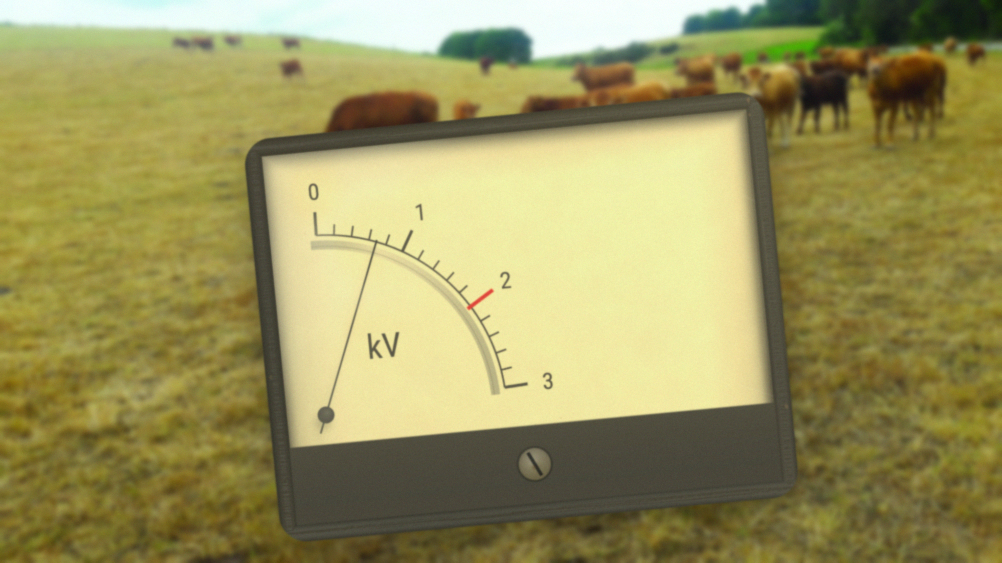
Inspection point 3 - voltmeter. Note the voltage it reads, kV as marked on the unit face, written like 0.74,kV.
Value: 0.7,kV
